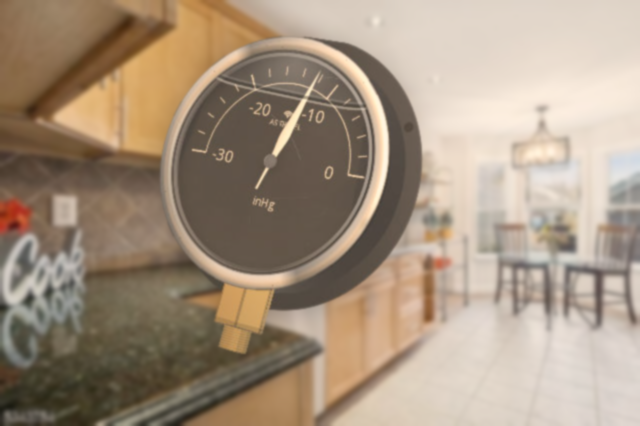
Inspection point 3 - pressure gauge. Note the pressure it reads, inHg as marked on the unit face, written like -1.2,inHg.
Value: -12,inHg
